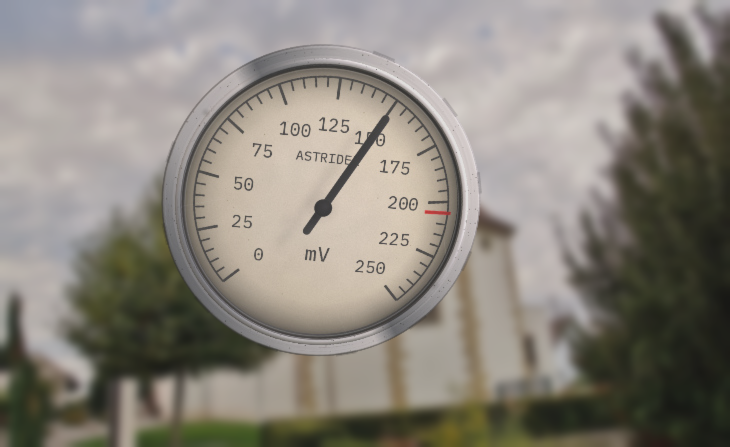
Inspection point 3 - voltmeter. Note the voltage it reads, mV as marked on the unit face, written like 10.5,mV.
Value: 150,mV
